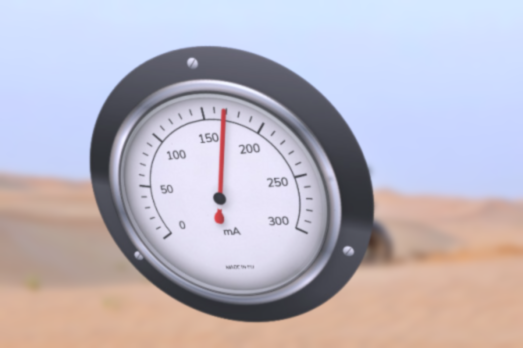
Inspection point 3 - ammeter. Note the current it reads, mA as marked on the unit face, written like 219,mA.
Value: 170,mA
